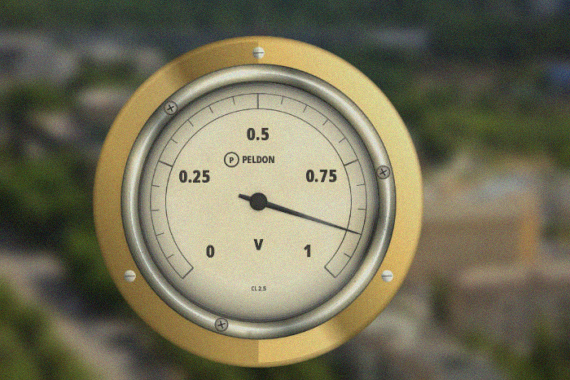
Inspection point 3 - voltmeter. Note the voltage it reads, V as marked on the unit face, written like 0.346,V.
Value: 0.9,V
